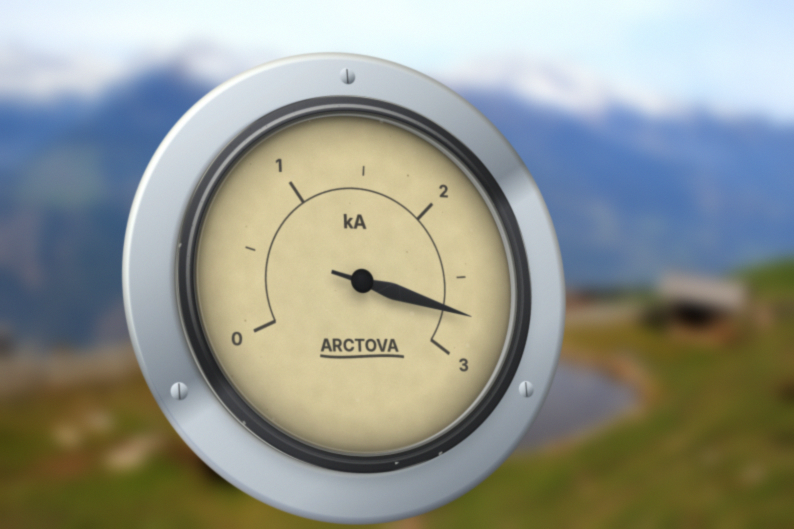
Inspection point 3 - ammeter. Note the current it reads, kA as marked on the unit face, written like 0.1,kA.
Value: 2.75,kA
